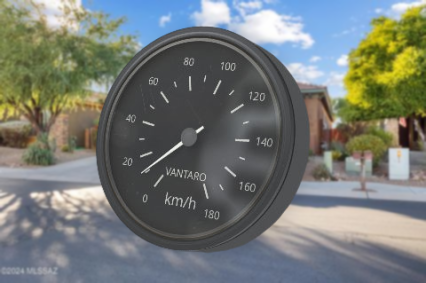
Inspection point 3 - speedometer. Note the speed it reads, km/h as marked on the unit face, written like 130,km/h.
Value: 10,km/h
